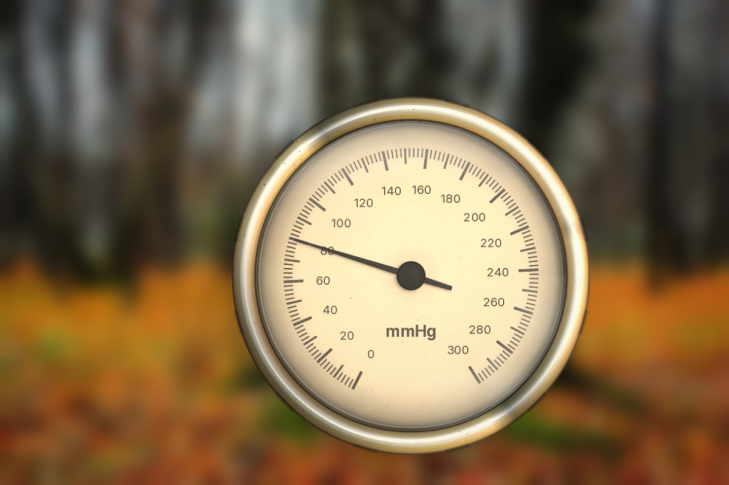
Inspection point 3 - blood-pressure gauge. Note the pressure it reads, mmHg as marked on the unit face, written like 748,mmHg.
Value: 80,mmHg
